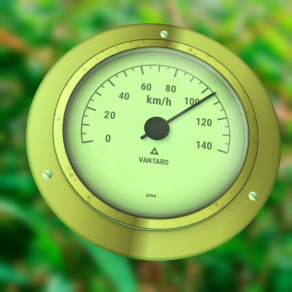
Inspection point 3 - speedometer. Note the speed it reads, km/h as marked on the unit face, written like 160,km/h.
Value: 105,km/h
